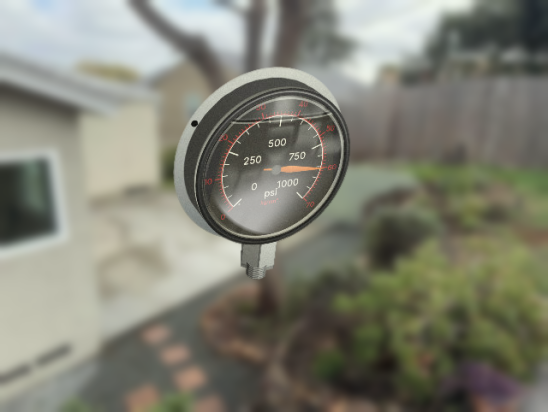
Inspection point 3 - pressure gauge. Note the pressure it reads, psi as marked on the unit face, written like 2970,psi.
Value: 850,psi
